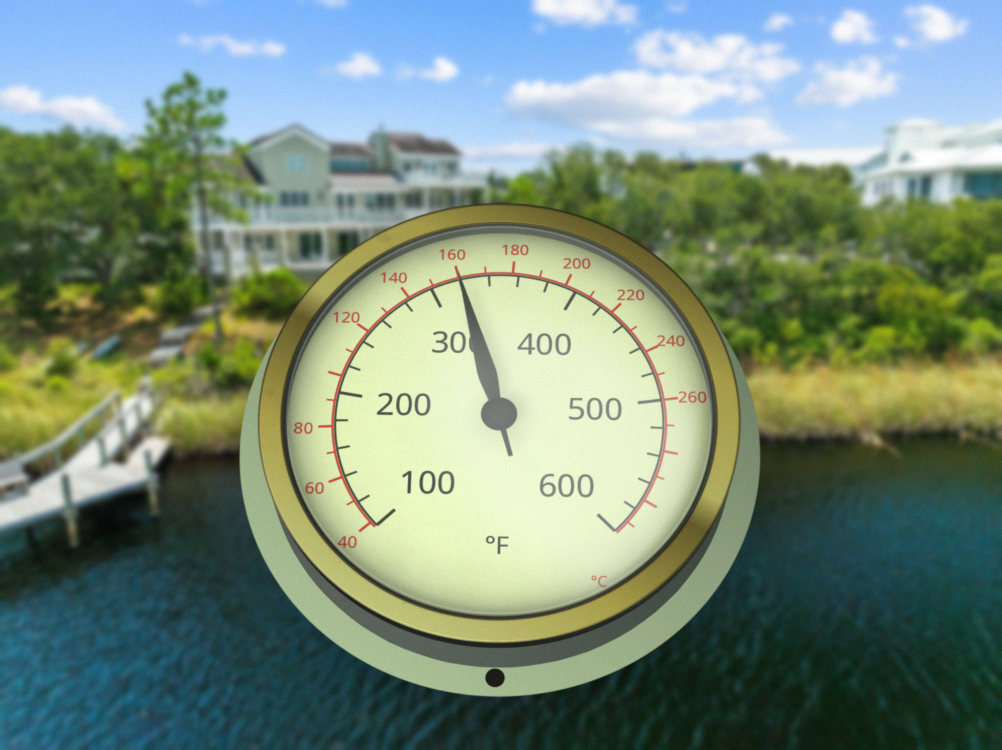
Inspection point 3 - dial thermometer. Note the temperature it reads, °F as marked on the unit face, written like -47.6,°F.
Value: 320,°F
